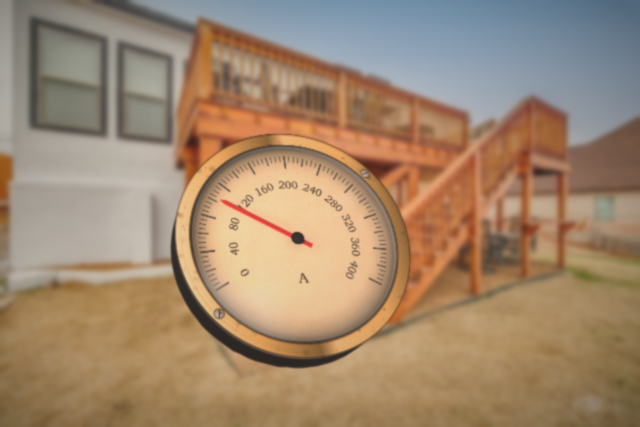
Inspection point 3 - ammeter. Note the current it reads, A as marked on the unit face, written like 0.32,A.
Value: 100,A
